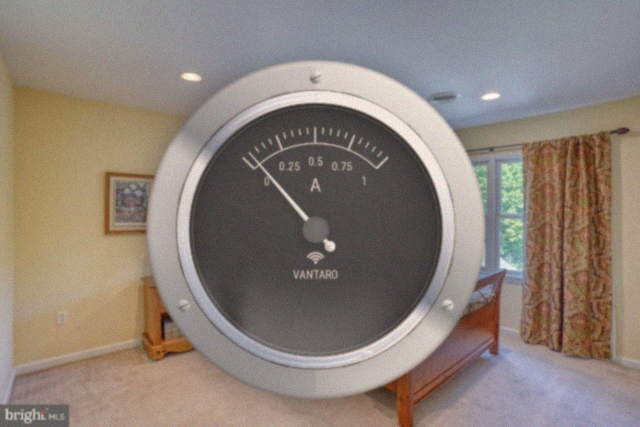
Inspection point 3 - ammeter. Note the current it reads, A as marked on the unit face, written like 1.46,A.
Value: 0.05,A
